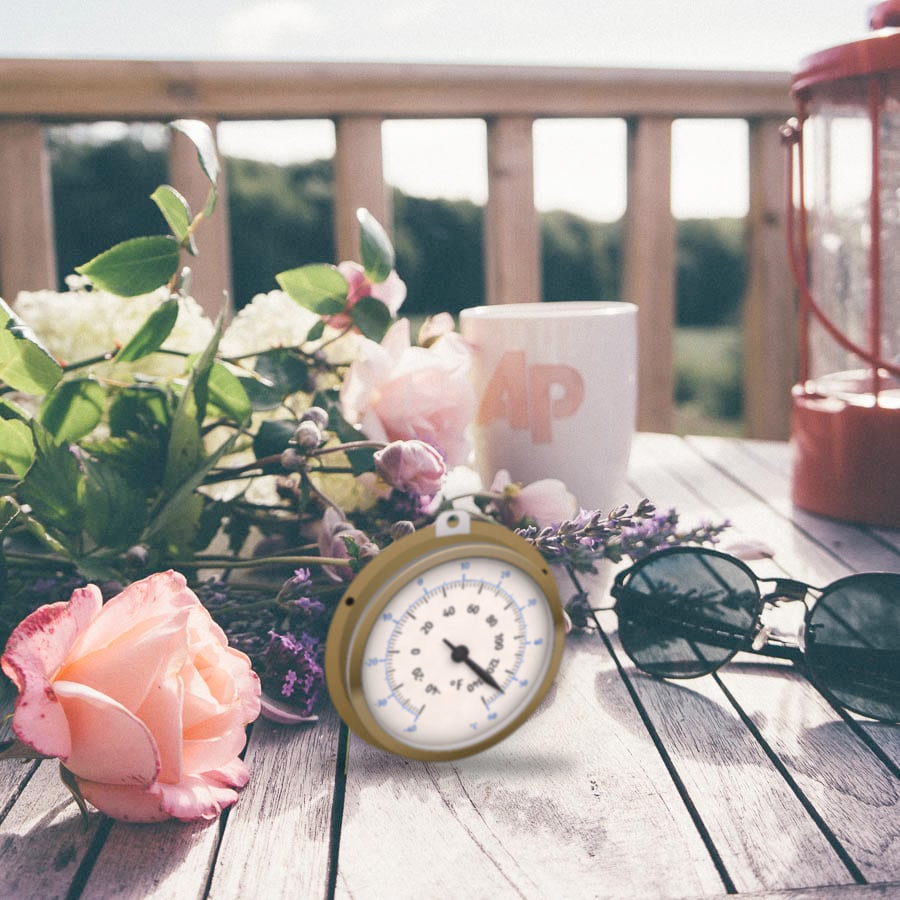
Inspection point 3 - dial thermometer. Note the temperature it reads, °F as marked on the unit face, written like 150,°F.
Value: 130,°F
